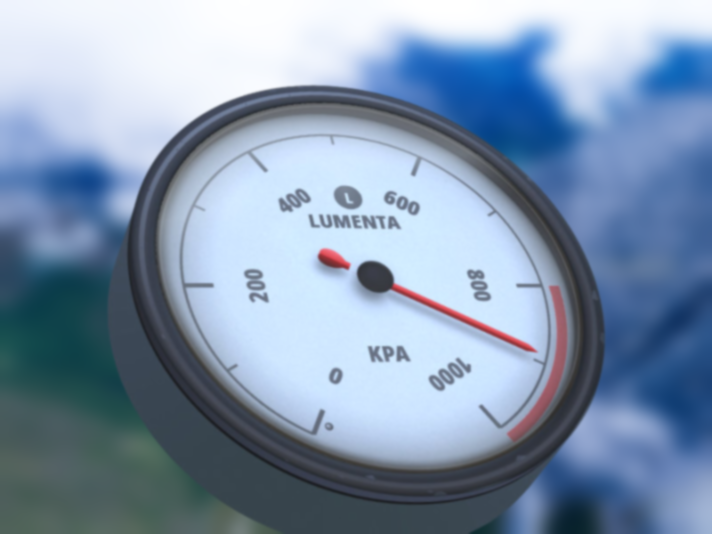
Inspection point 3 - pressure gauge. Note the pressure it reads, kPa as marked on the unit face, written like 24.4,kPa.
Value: 900,kPa
